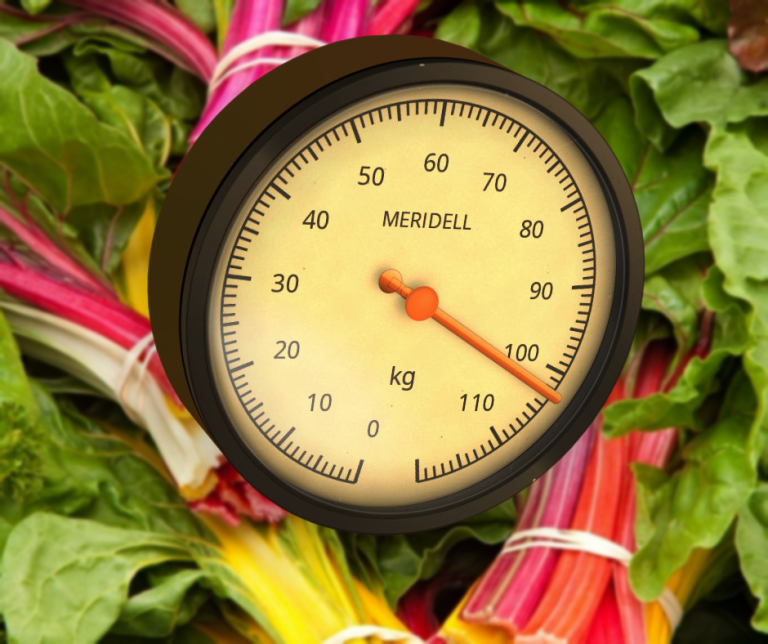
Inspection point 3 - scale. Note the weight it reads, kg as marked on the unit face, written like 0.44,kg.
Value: 102.5,kg
